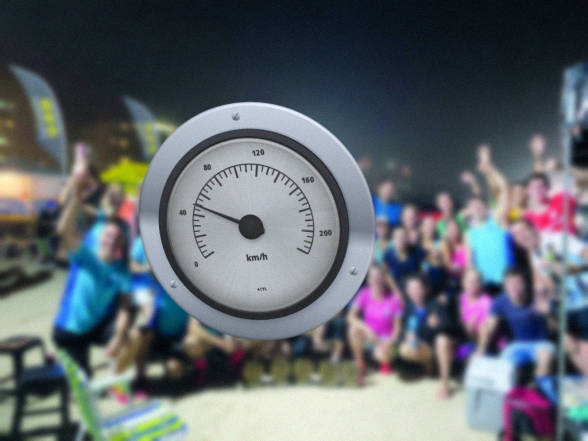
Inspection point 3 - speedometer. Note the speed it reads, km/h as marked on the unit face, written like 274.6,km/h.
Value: 50,km/h
